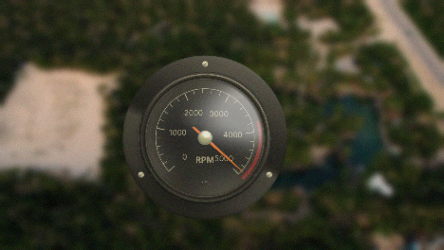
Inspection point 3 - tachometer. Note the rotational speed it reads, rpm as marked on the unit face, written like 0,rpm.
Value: 4900,rpm
